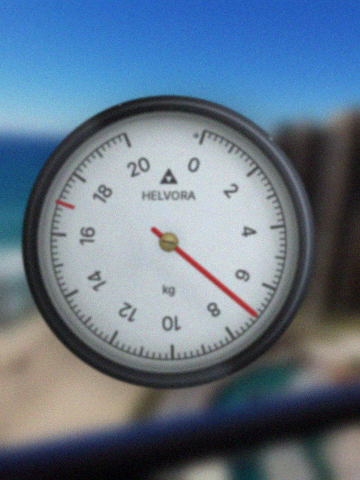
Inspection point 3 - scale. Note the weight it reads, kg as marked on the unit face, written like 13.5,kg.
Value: 7,kg
